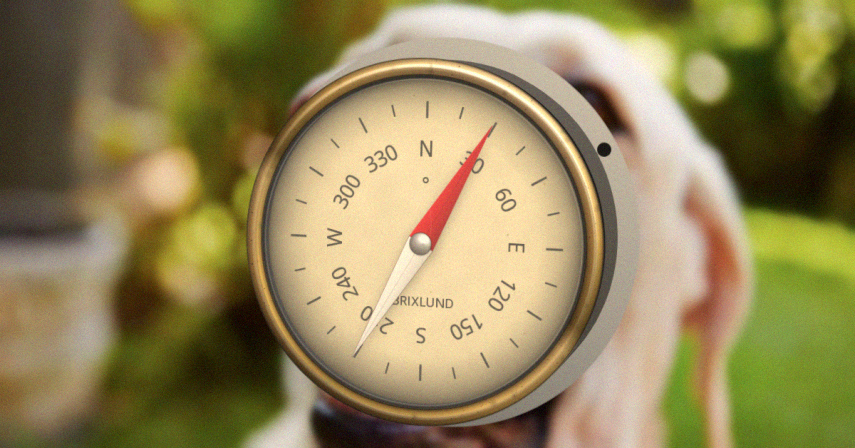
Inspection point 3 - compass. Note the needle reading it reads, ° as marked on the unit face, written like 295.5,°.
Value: 30,°
